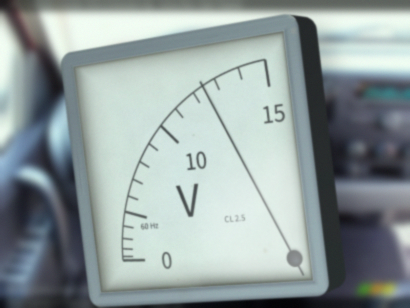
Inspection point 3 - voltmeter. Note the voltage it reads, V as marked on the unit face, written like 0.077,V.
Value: 12.5,V
